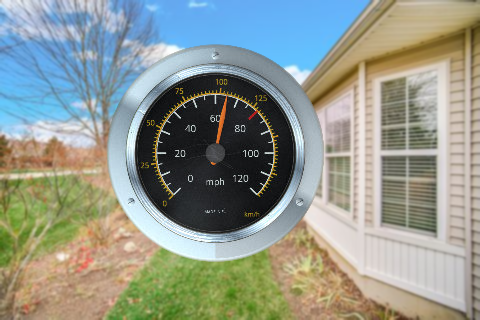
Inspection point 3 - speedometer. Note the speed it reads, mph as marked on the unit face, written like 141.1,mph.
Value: 65,mph
